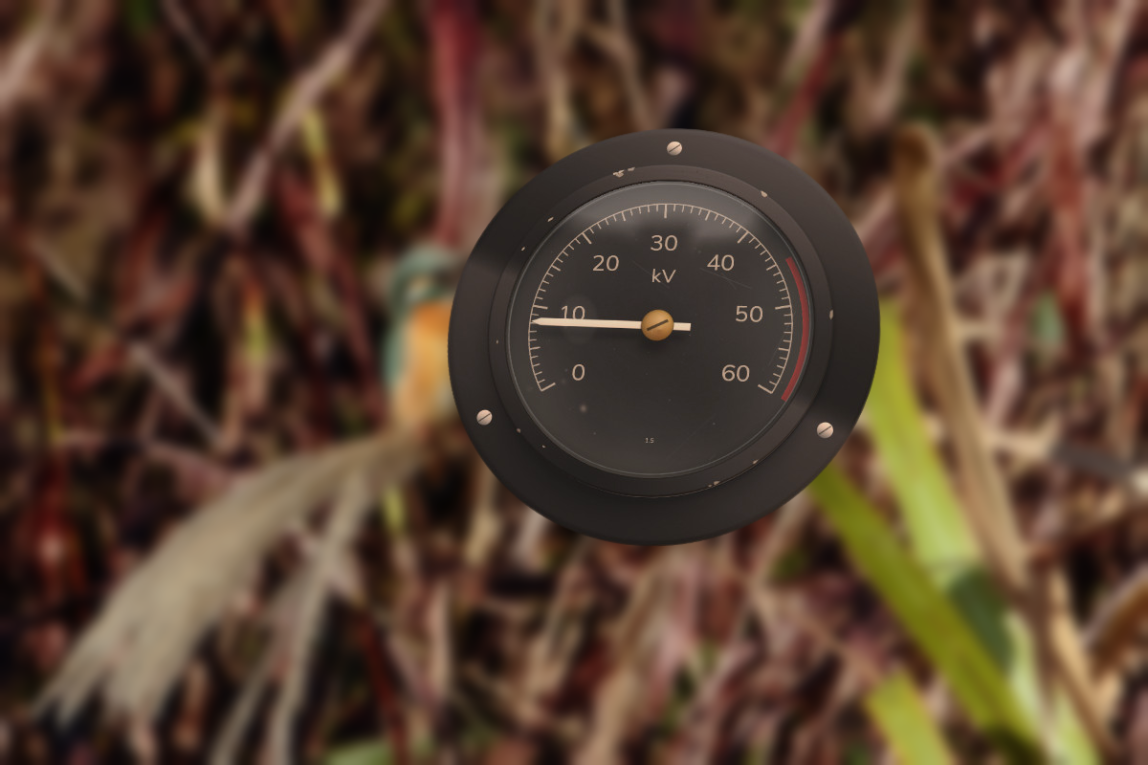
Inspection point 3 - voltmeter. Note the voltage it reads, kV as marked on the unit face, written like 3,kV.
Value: 8,kV
